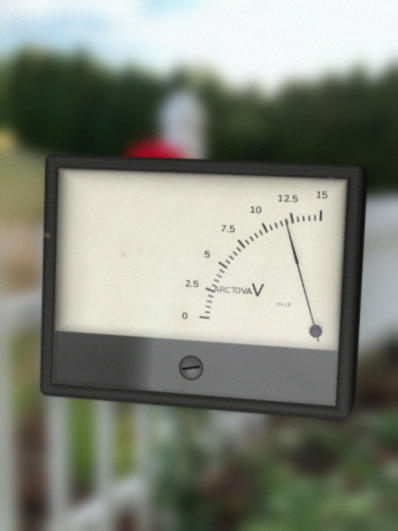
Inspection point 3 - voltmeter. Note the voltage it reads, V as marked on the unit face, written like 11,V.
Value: 12,V
